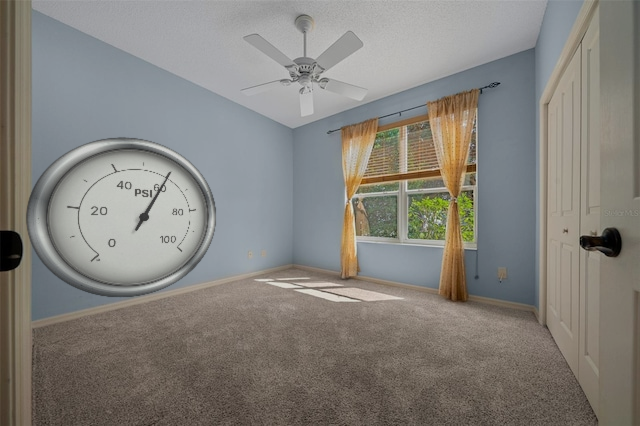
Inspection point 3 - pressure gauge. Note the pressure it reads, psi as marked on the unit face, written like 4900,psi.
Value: 60,psi
